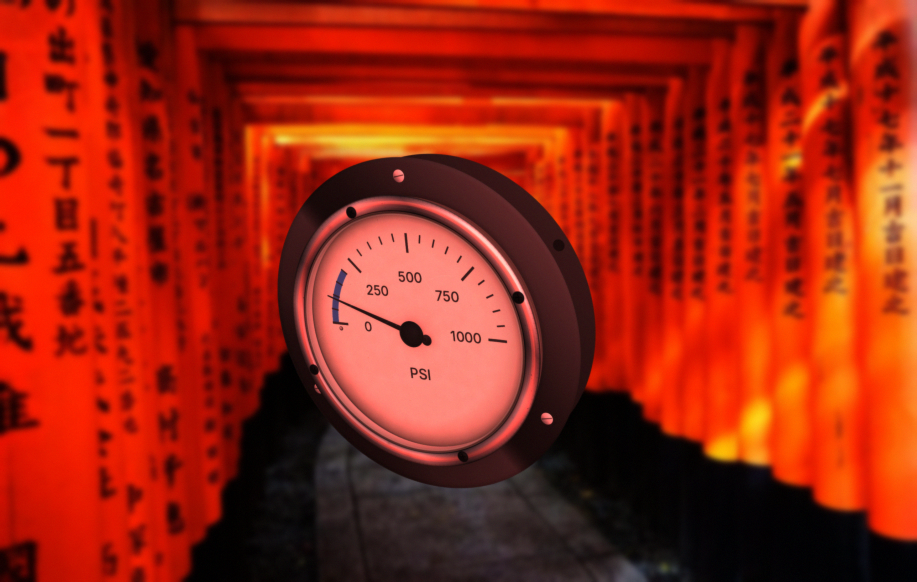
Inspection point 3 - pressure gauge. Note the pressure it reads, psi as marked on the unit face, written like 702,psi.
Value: 100,psi
